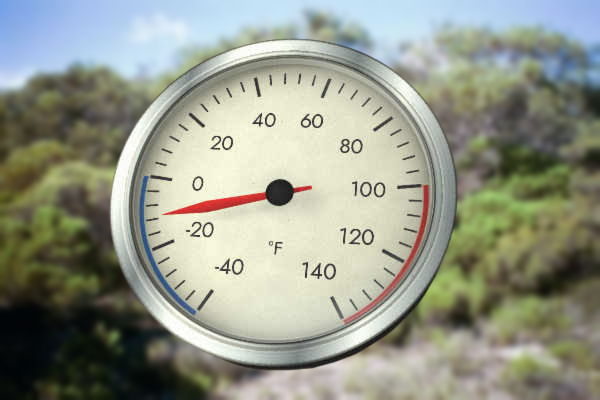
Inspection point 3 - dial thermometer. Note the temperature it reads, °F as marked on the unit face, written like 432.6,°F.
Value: -12,°F
